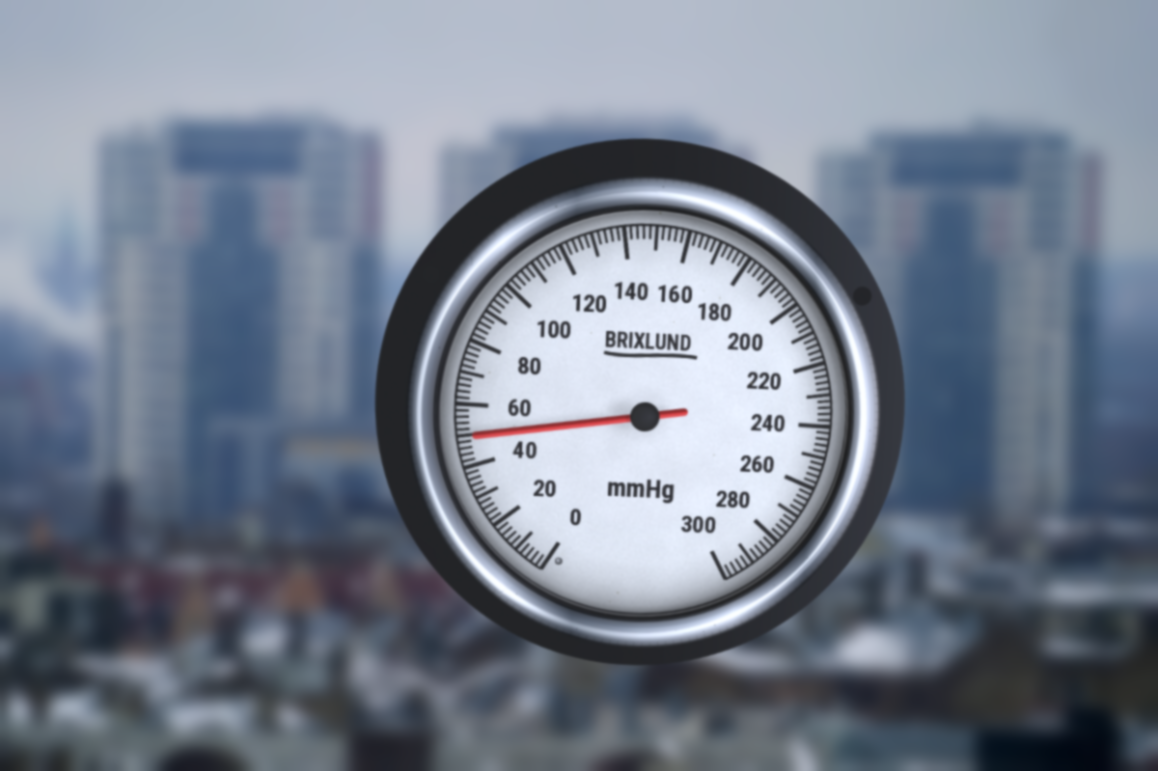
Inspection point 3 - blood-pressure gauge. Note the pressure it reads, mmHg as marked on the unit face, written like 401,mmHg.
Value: 50,mmHg
